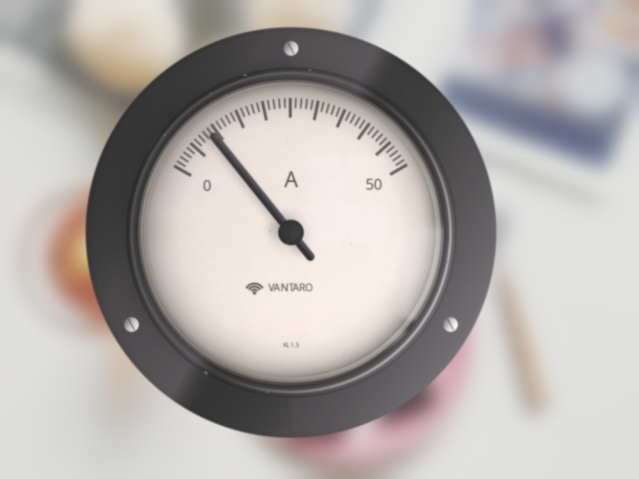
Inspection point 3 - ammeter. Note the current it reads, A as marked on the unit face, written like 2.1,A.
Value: 9,A
